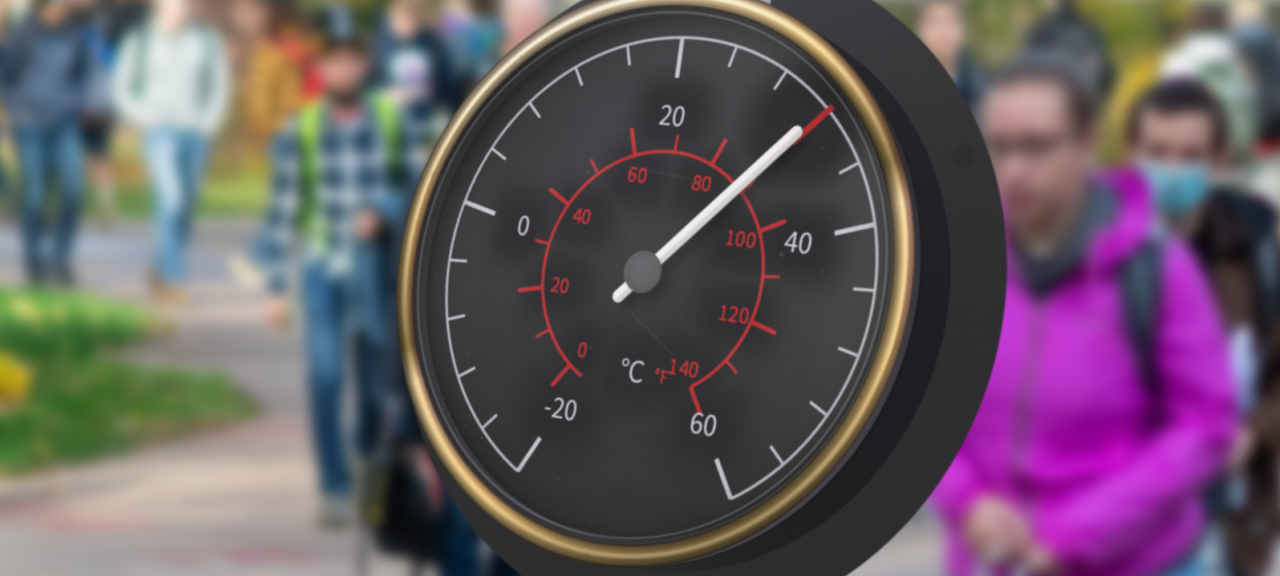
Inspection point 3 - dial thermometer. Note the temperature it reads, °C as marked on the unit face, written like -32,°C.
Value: 32,°C
